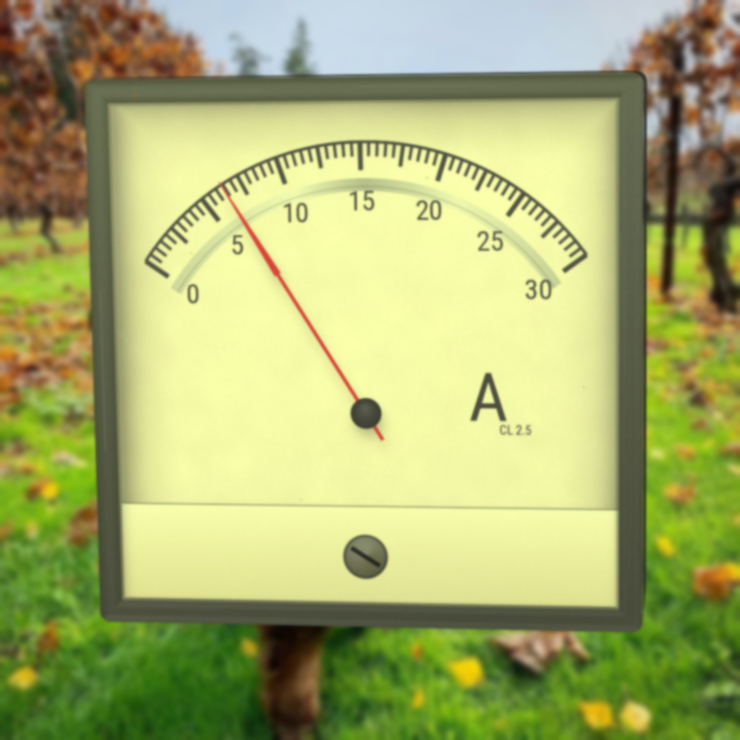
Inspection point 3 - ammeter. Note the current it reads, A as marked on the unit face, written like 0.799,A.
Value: 6.5,A
